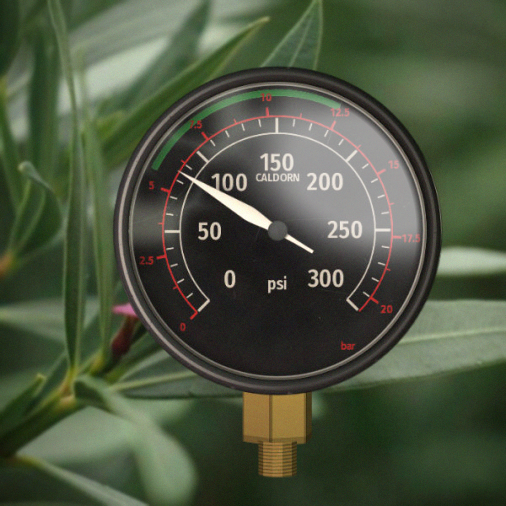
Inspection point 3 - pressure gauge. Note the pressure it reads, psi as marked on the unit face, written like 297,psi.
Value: 85,psi
